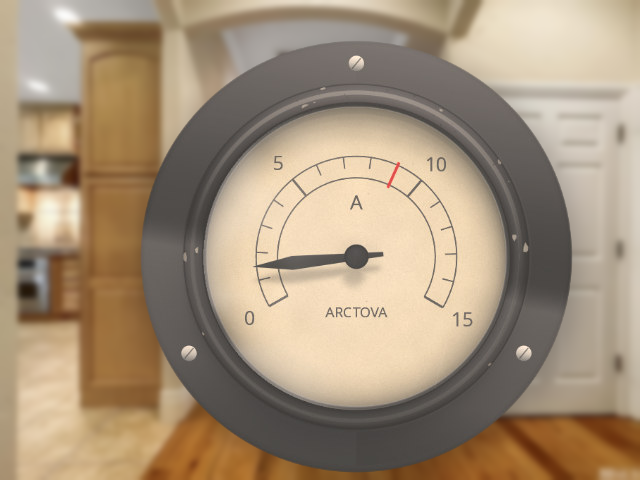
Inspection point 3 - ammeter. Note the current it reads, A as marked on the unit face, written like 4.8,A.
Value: 1.5,A
